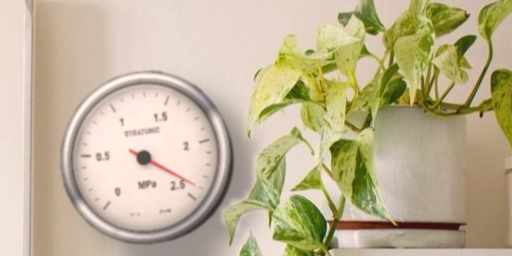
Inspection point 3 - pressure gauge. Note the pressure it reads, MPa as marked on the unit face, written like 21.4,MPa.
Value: 2.4,MPa
